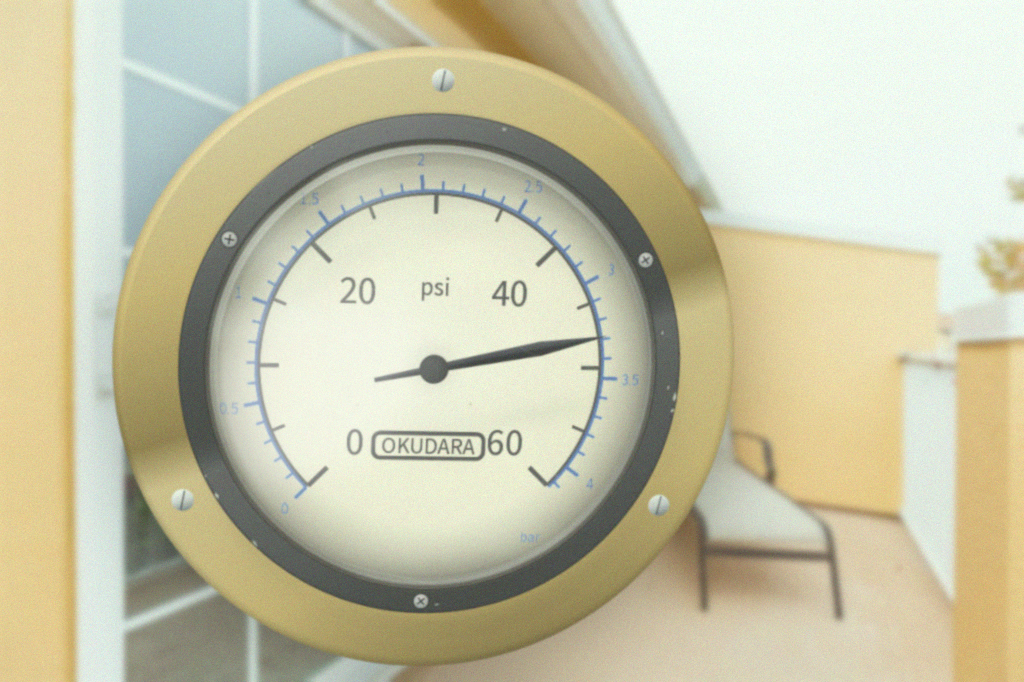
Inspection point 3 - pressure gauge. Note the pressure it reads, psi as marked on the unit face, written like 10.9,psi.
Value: 47.5,psi
